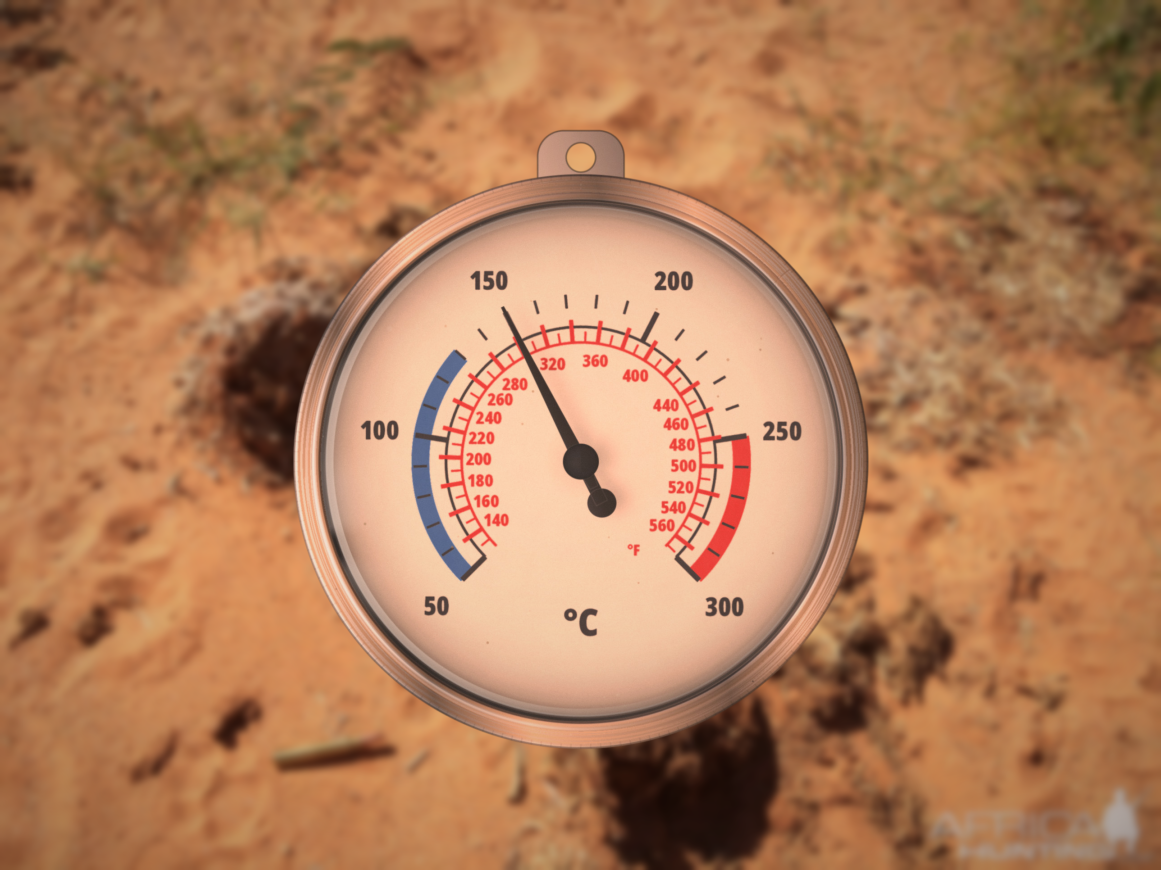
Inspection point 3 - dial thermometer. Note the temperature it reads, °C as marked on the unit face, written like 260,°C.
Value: 150,°C
